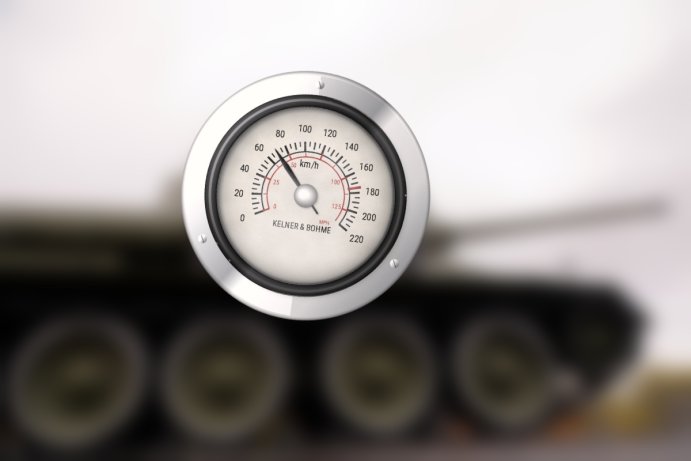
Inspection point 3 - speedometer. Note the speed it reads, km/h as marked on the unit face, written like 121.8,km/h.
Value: 70,km/h
